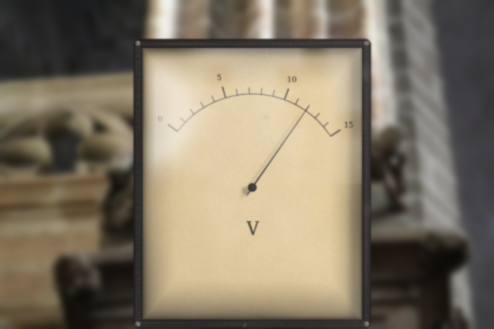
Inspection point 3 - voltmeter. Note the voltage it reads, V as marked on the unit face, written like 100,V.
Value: 12,V
